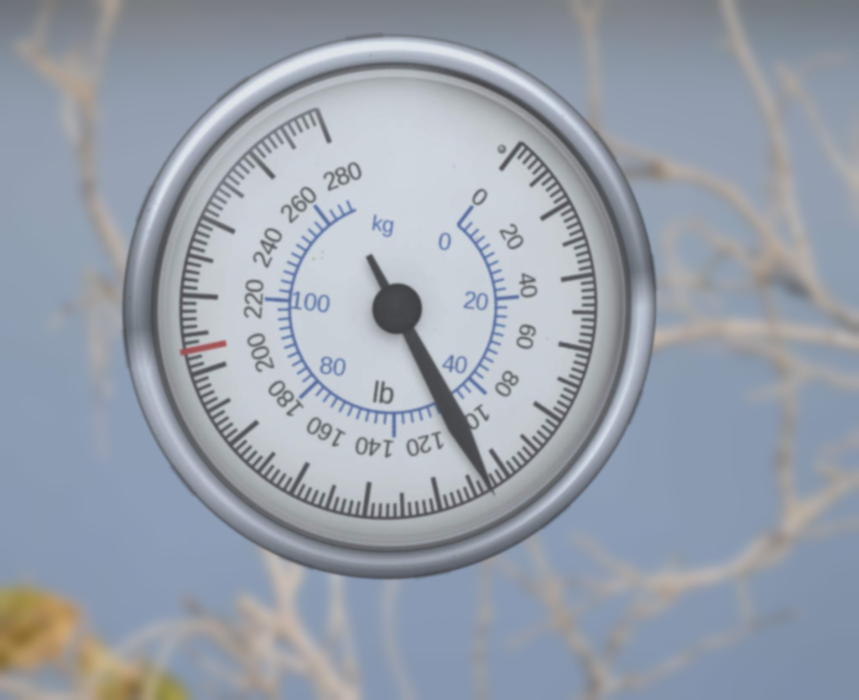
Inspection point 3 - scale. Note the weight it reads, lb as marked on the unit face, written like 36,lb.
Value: 106,lb
